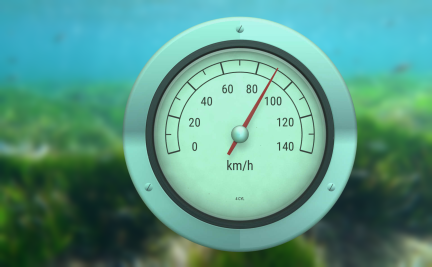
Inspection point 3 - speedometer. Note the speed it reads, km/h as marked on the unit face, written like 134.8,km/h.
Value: 90,km/h
